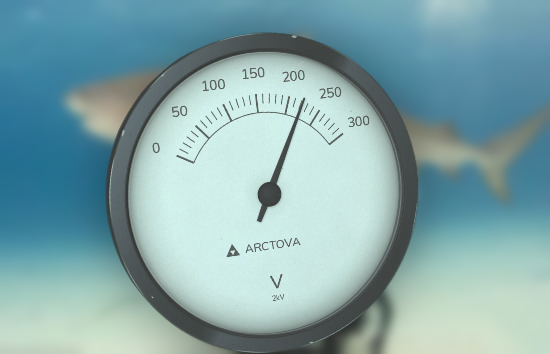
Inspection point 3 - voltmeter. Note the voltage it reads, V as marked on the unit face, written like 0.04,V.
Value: 220,V
